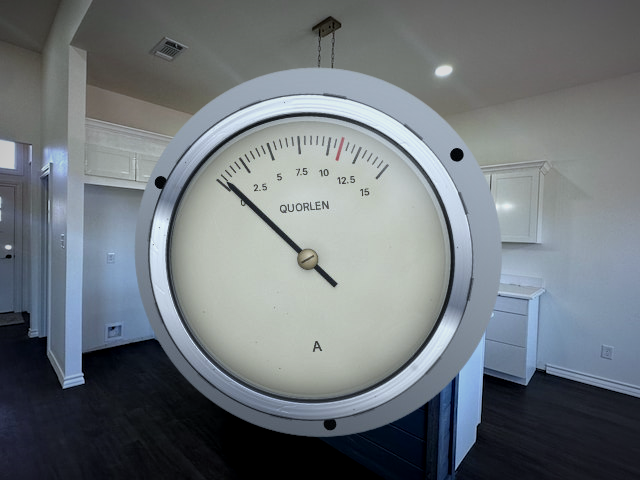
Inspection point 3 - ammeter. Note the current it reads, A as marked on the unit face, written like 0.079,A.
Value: 0.5,A
